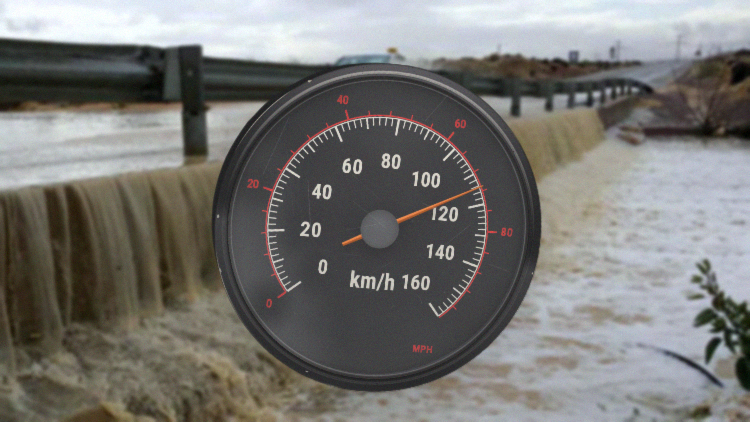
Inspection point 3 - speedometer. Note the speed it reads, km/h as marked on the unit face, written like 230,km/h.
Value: 114,km/h
